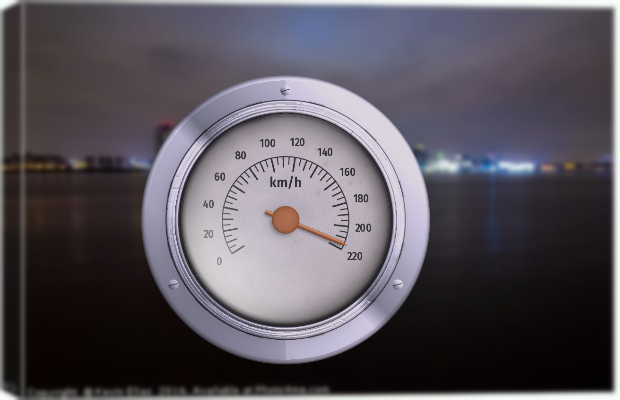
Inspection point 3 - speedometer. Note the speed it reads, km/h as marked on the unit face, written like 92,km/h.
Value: 215,km/h
